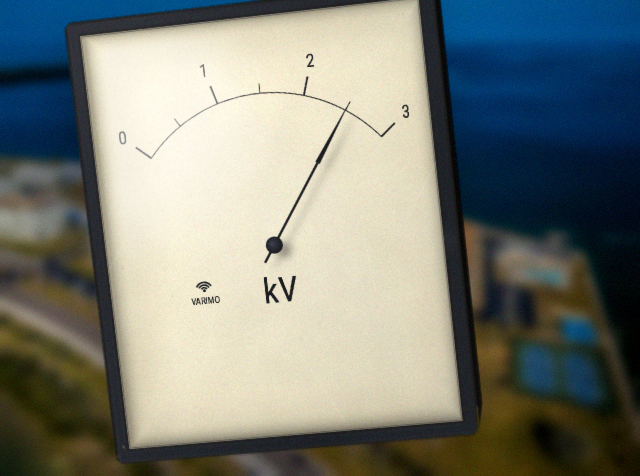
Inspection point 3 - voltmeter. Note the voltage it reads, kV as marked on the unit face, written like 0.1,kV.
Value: 2.5,kV
